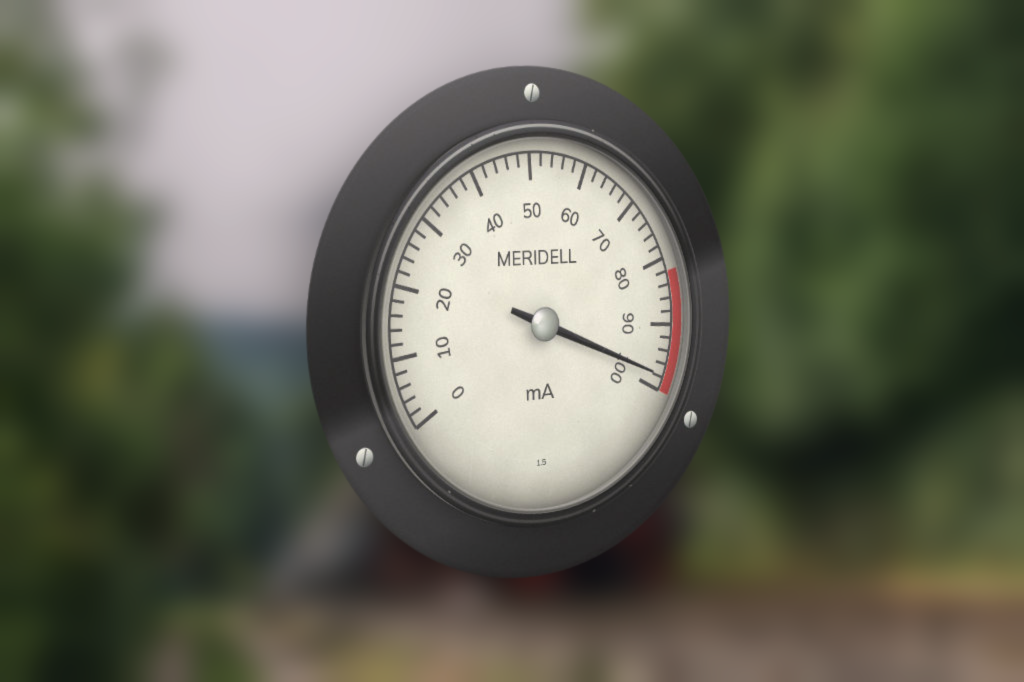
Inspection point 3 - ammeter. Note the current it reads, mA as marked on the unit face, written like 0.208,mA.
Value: 98,mA
